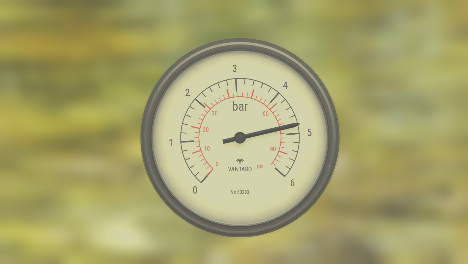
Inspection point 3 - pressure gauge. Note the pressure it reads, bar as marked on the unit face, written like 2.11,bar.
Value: 4.8,bar
